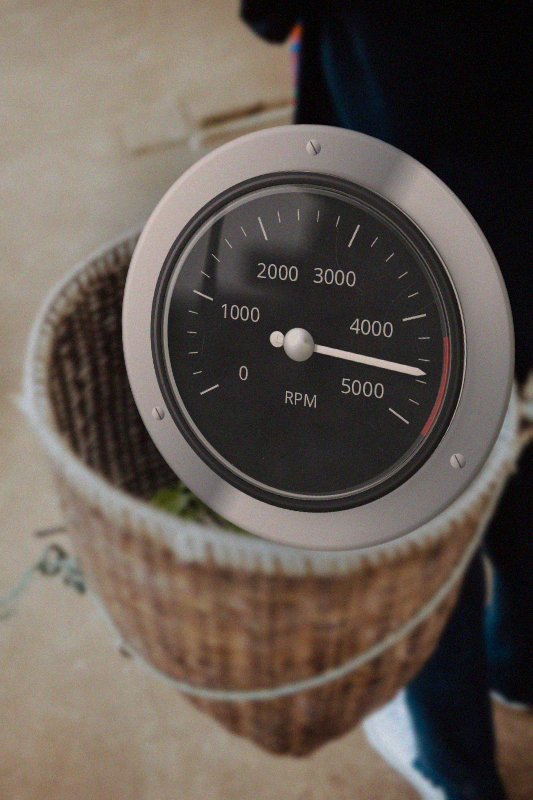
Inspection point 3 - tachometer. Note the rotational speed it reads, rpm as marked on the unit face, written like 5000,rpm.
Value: 4500,rpm
